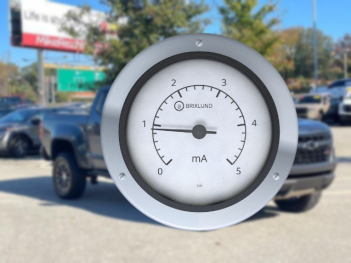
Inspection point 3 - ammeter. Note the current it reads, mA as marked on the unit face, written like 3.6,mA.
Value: 0.9,mA
